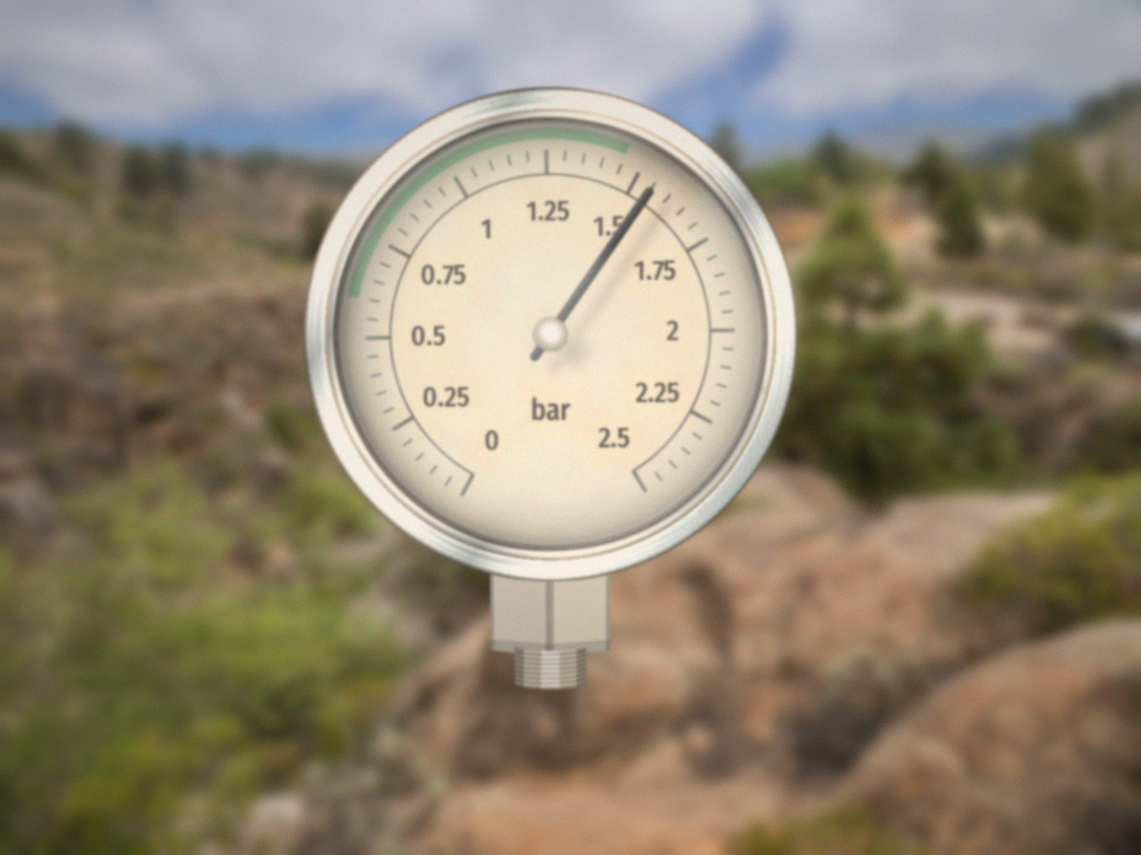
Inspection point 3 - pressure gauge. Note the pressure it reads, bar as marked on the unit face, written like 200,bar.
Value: 1.55,bar
